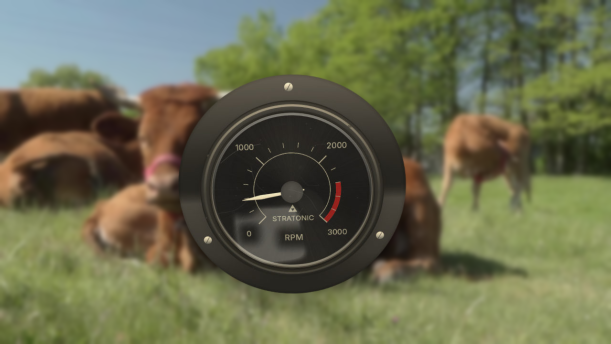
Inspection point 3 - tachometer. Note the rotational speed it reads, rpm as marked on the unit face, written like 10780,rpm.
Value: 400,rpm
